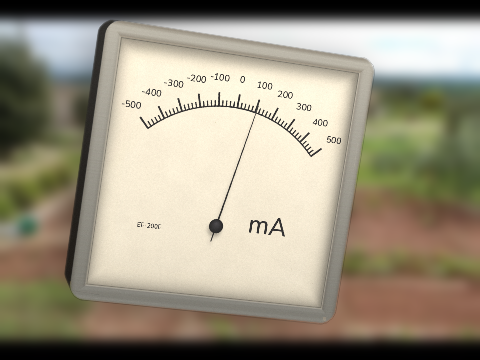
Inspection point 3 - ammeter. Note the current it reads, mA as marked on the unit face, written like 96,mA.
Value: 100,mA
